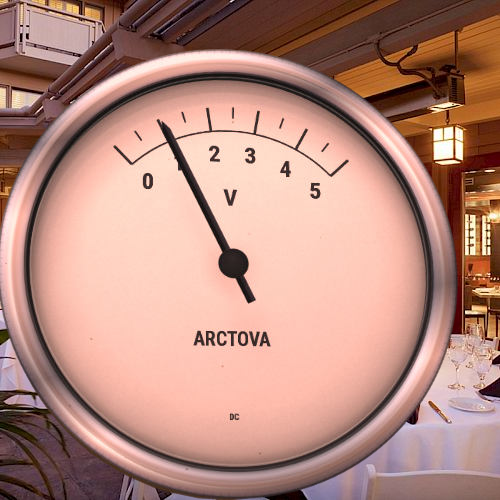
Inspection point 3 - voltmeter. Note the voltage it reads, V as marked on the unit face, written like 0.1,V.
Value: 1,V
